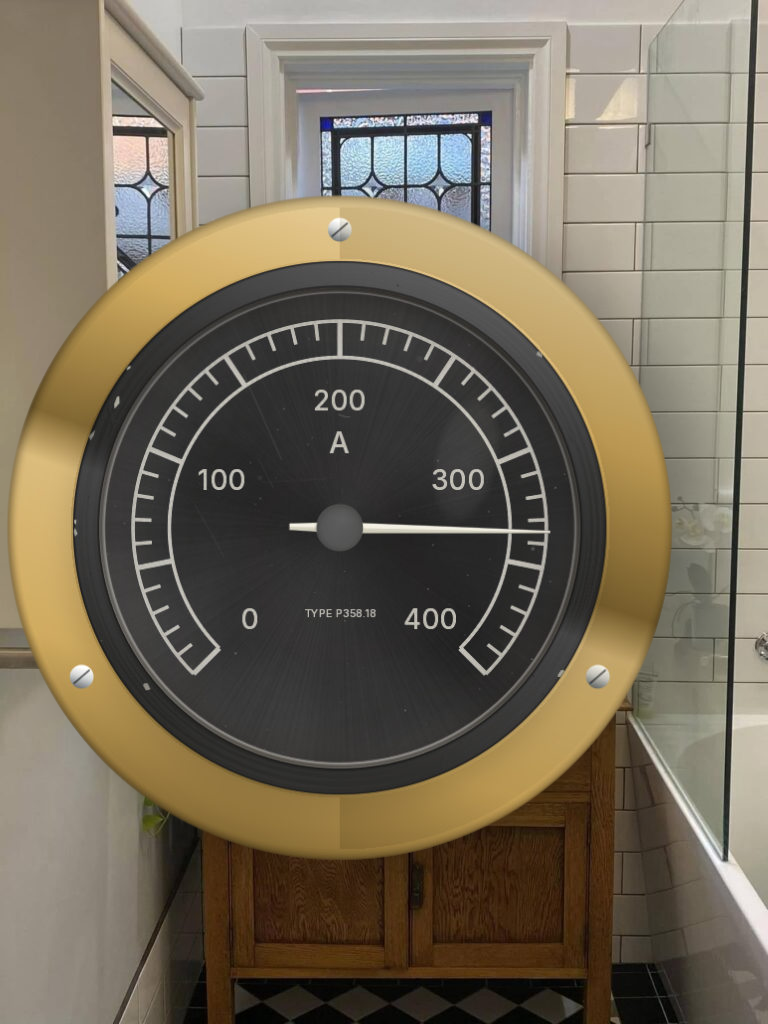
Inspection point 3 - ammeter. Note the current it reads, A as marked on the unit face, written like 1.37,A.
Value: 335,A
